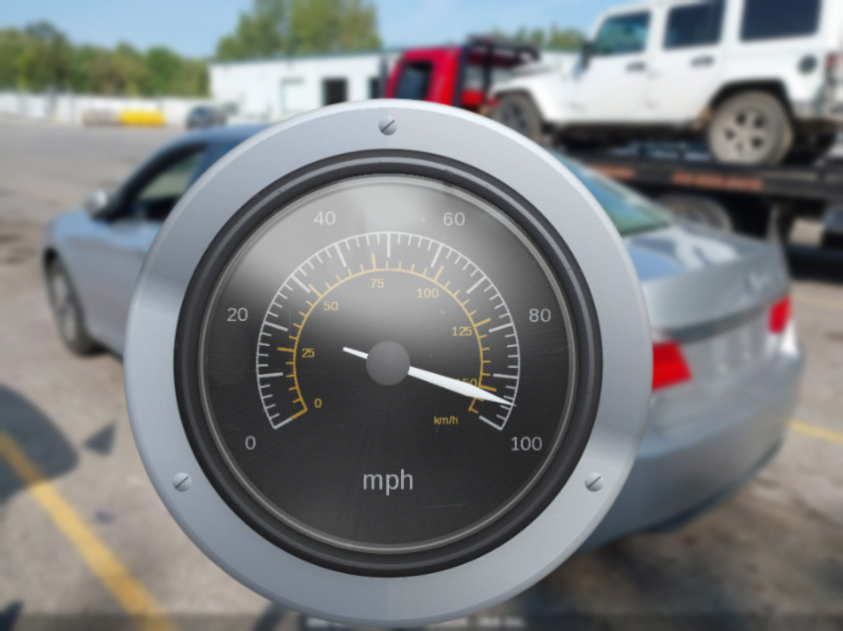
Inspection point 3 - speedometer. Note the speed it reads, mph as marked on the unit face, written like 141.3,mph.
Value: 95,mph
